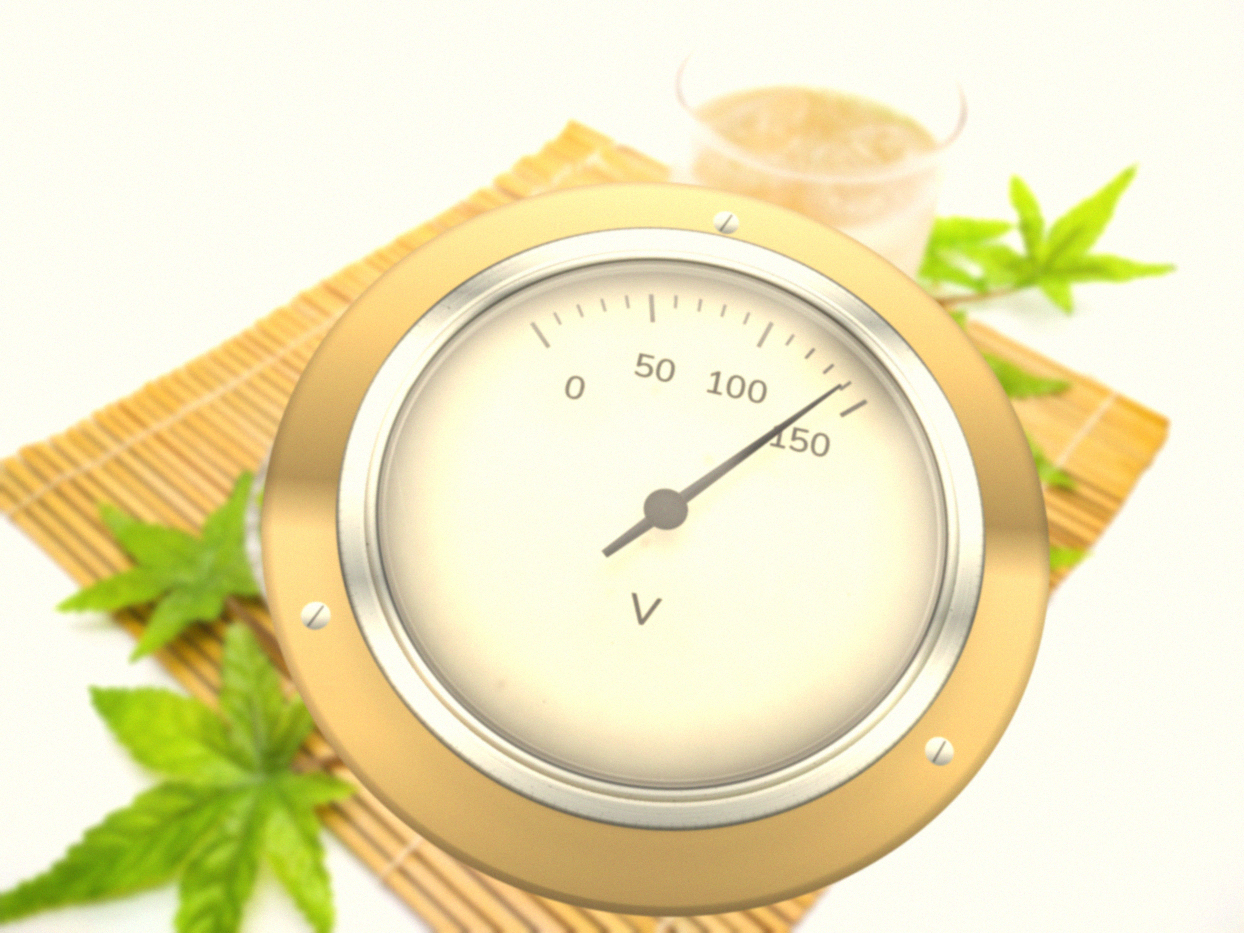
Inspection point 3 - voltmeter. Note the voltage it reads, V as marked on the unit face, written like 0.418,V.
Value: 140,V
